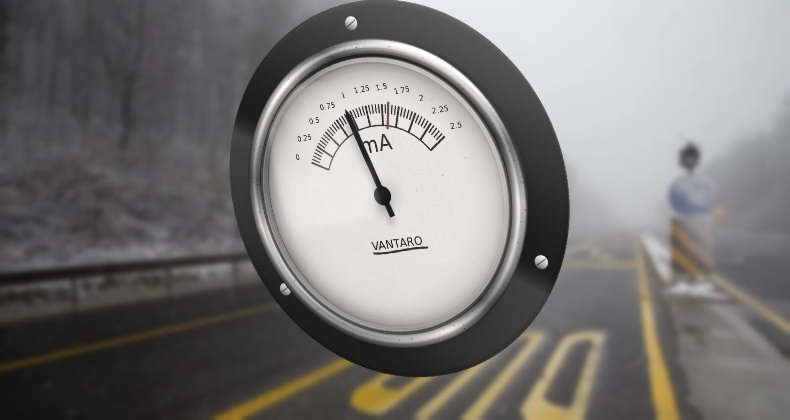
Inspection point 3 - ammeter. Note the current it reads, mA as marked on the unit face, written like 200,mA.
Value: 1,mA
